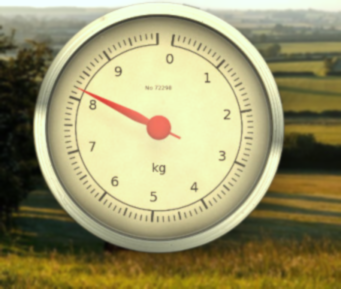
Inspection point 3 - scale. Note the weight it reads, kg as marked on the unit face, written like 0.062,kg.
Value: 8.2,kg
